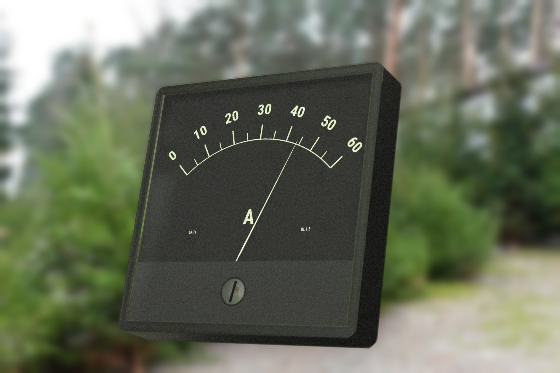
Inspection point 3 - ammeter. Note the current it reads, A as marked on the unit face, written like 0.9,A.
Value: 45,A
